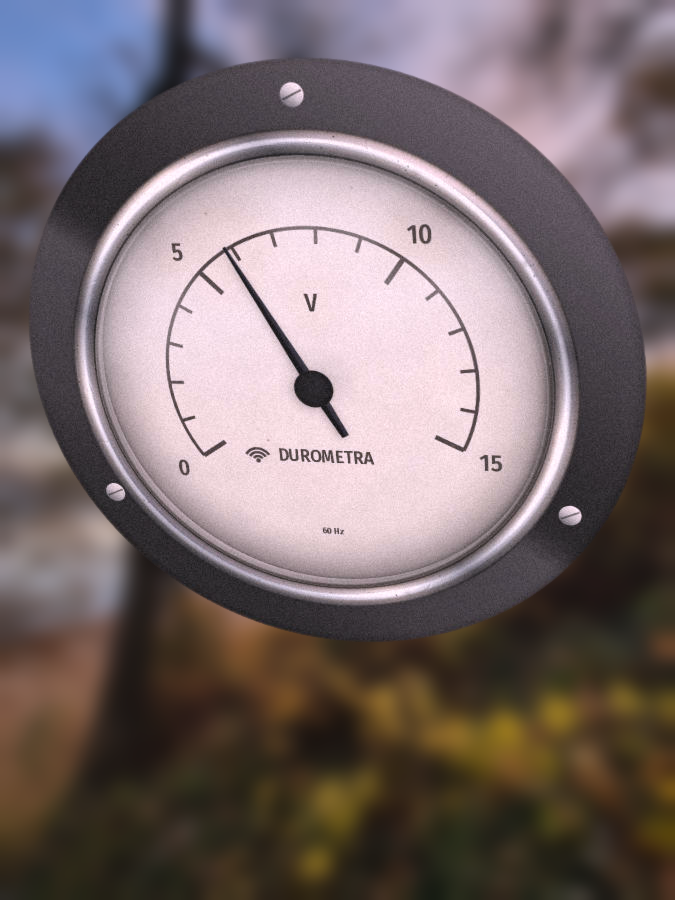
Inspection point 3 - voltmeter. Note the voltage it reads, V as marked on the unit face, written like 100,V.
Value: 6,V
